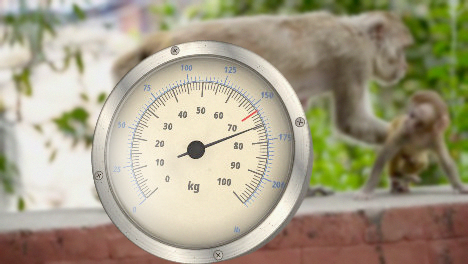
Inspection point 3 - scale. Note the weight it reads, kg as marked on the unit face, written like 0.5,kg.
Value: 75,kg
